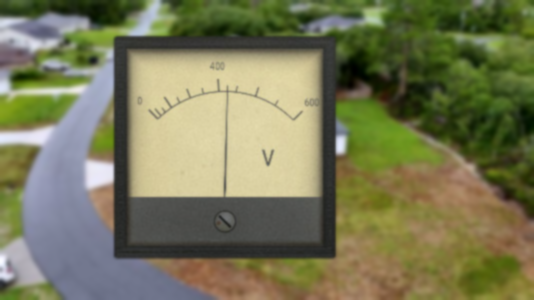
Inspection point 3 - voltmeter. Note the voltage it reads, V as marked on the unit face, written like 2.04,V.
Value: 425,V
